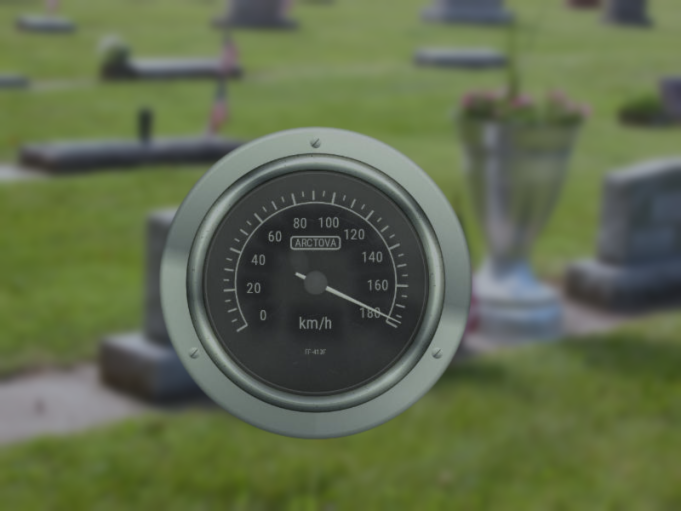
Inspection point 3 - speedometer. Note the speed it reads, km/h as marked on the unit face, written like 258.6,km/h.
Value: 177.5,km/h
